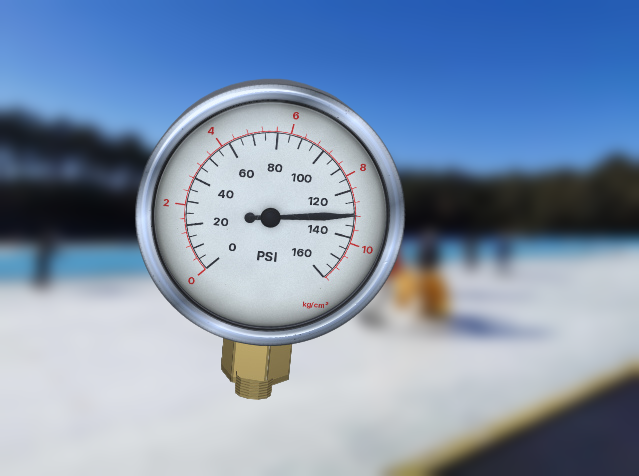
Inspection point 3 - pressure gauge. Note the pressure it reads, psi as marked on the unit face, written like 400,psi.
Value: 130,psi
